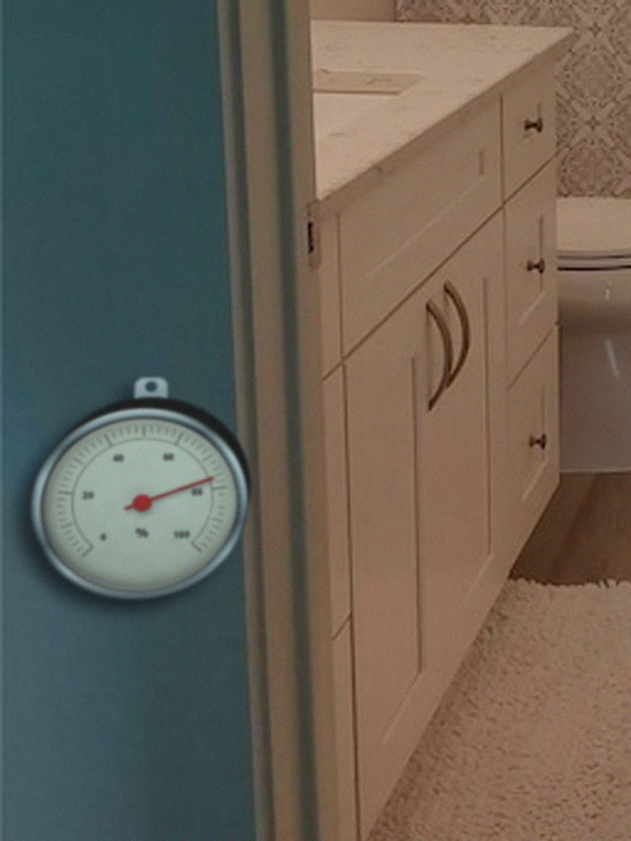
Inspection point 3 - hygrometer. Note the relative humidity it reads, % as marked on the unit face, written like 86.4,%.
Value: 76,%
